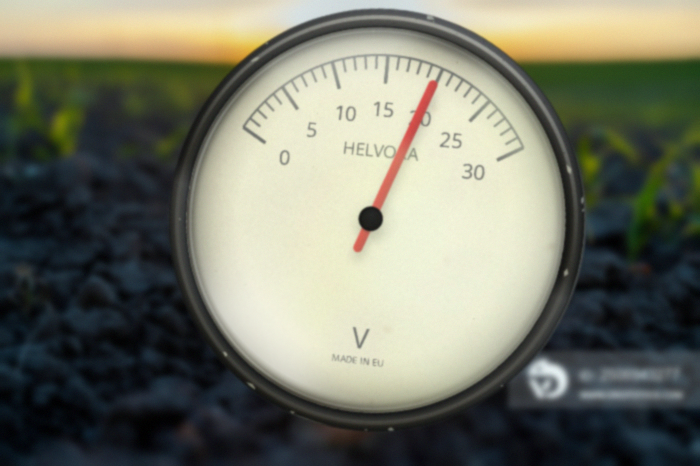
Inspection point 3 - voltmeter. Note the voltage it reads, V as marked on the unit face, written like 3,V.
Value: 20,V
